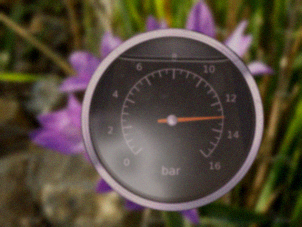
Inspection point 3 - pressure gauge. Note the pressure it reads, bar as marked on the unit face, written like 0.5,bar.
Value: 13,bar
